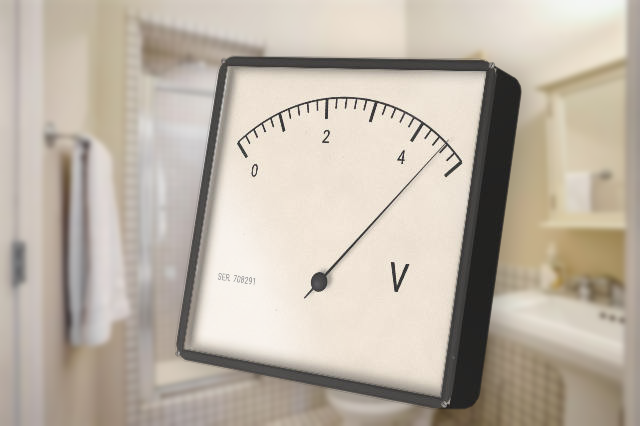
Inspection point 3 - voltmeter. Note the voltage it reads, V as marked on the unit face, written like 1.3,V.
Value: 4.6,V
